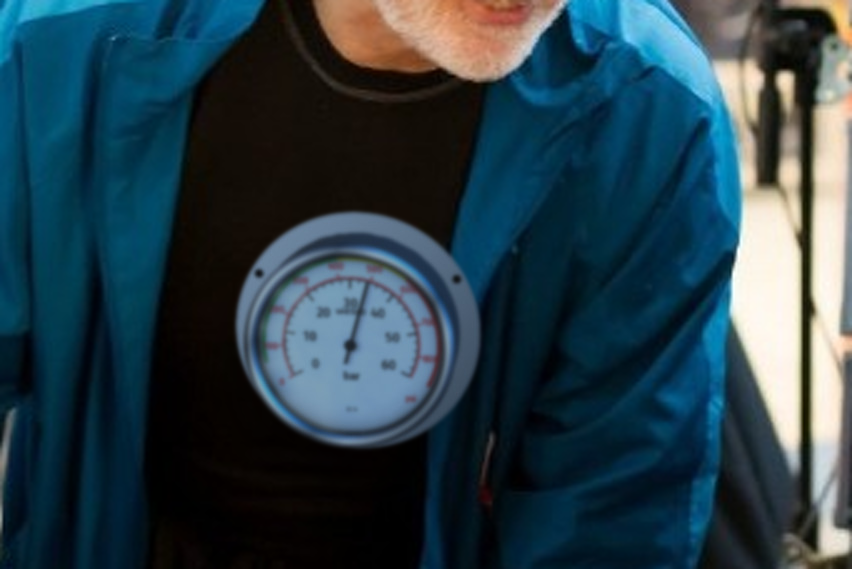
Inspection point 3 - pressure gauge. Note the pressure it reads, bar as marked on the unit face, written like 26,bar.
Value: 34,bar
